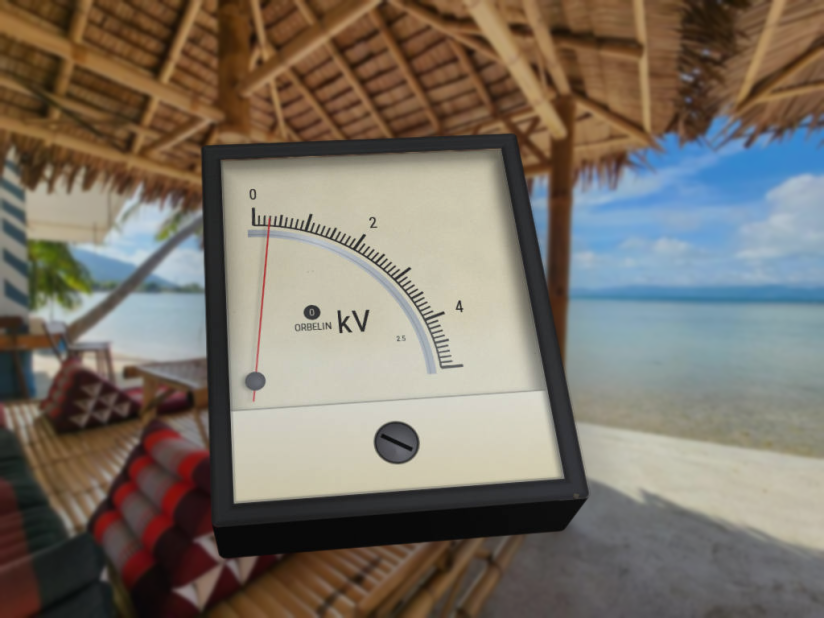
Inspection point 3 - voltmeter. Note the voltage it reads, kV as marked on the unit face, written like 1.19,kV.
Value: 0.3,kV
